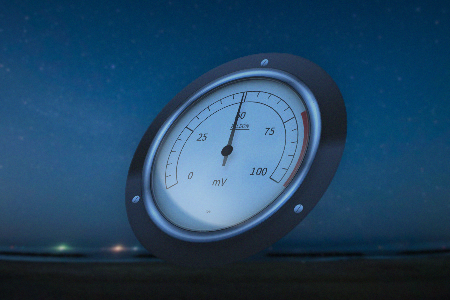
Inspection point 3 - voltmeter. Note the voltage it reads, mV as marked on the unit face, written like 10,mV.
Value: 50,mV
